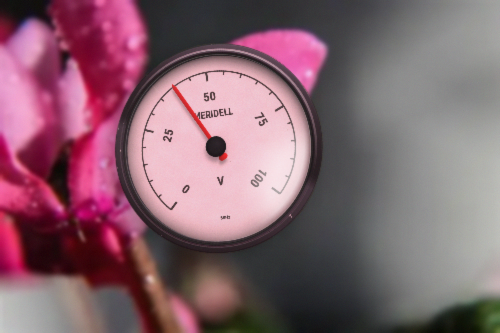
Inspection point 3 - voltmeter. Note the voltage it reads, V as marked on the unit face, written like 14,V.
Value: 40,V
